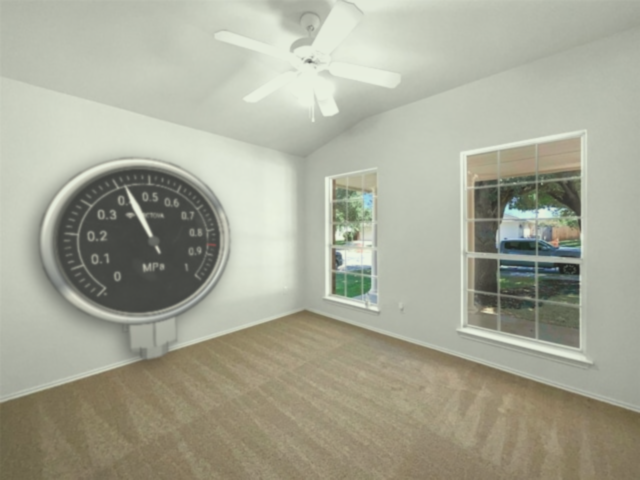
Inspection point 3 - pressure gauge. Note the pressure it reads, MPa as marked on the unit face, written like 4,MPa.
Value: 0.42,MPa
